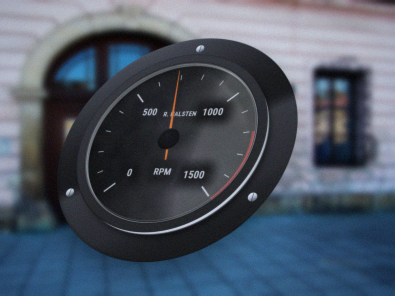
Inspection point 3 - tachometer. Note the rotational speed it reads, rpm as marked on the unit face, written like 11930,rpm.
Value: 700,rpm
